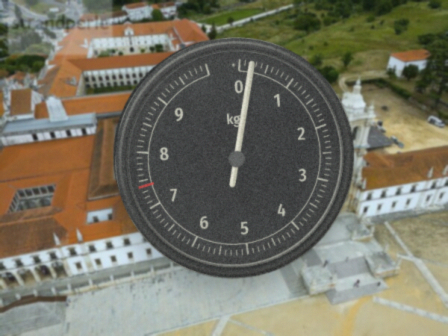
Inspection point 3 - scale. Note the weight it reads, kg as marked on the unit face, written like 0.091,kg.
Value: 0.2,kg
